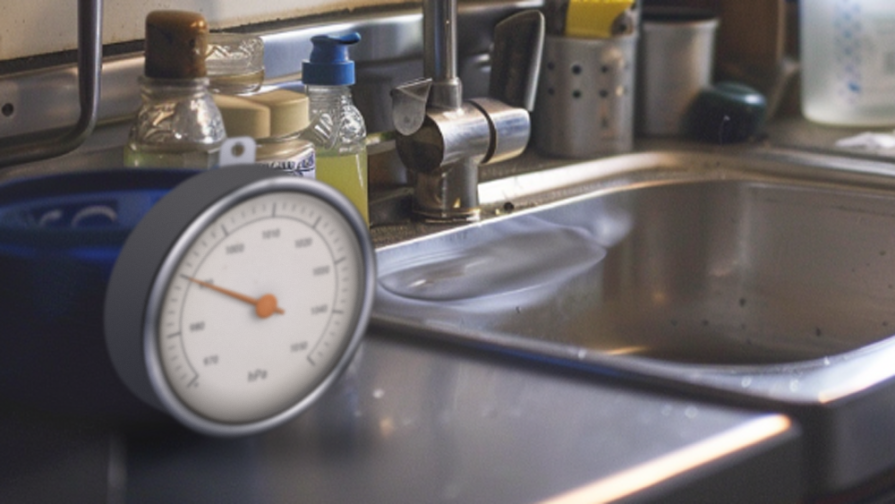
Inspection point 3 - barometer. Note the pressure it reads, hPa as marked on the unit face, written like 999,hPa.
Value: 990,hPa
